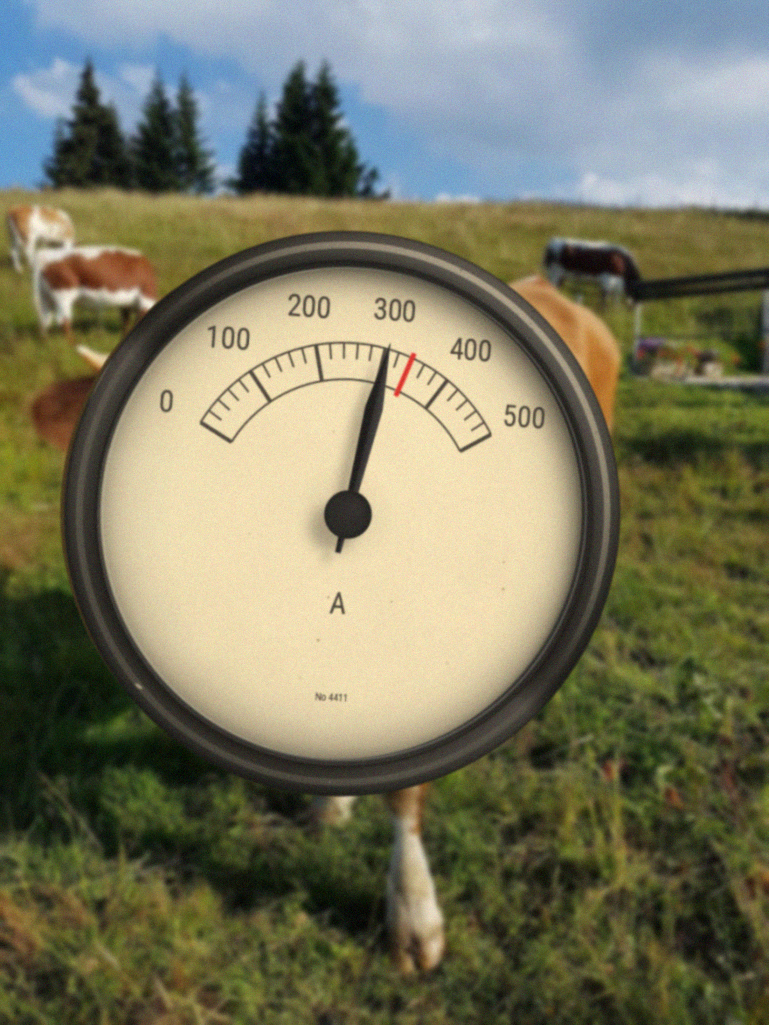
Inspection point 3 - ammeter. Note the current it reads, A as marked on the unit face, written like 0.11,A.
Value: 300,A
